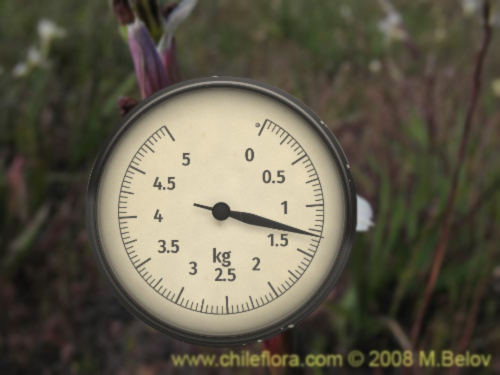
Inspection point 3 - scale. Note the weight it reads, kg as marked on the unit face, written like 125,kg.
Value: 1.3,kg
